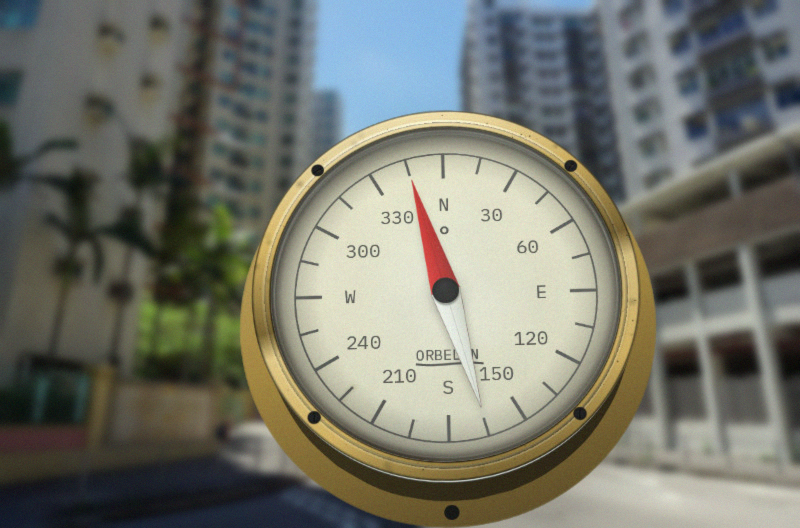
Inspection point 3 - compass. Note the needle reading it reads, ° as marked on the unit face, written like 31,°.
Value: 345,°
